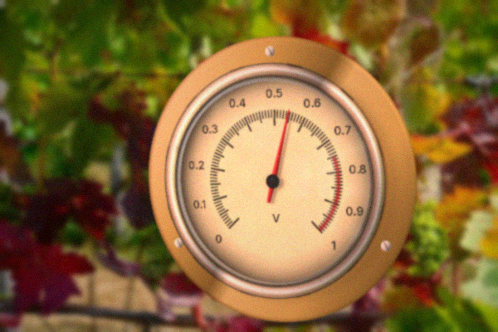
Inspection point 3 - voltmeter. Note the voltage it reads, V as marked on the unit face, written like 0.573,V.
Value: 0.55,V
